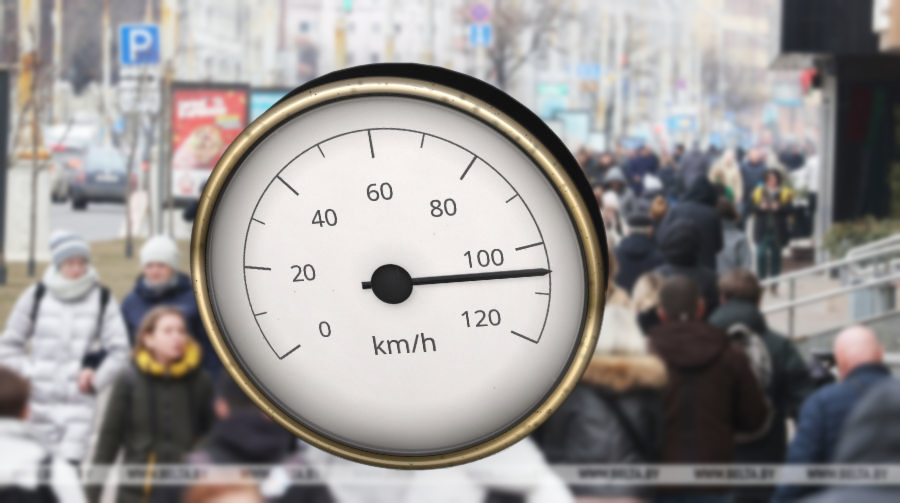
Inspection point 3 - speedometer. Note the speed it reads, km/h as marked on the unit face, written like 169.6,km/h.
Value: 105,km/h
